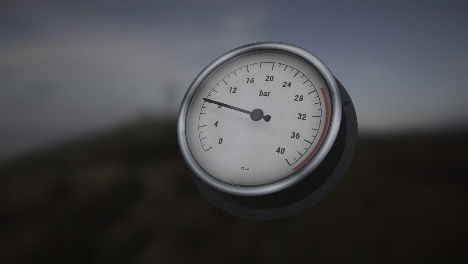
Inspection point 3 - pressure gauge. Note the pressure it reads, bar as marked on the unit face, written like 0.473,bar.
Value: 8,bar
